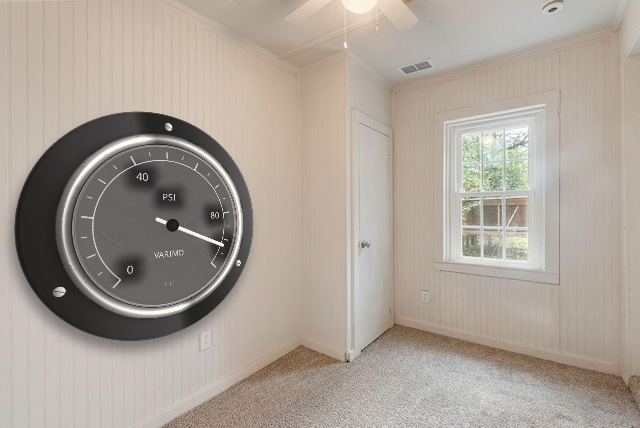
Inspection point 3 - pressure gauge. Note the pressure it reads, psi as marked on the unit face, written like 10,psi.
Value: 92.5,psi
